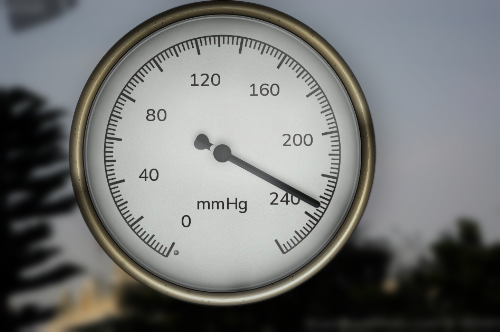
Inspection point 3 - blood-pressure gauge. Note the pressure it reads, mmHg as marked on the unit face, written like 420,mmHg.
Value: 234,mmHg
